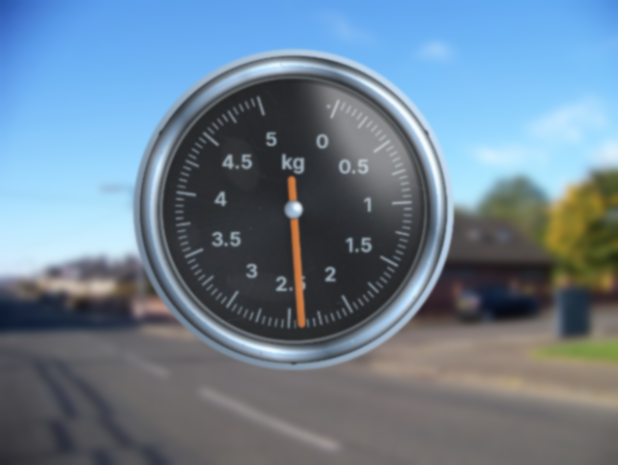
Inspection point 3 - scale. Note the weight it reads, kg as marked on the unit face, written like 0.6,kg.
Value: 2.4,kg
